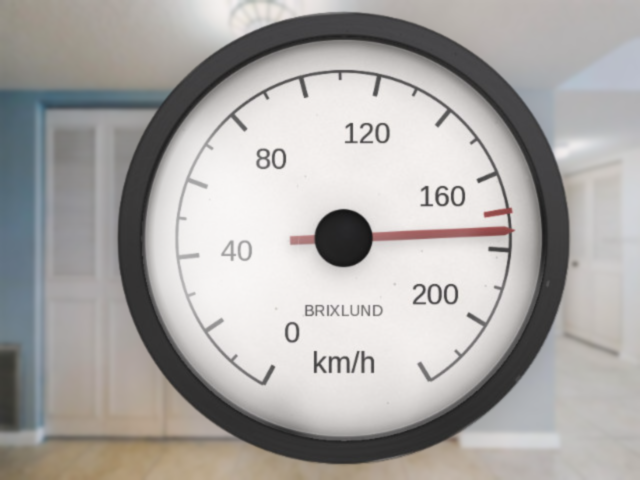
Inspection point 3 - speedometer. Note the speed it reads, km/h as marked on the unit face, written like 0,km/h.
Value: 175,km/h
